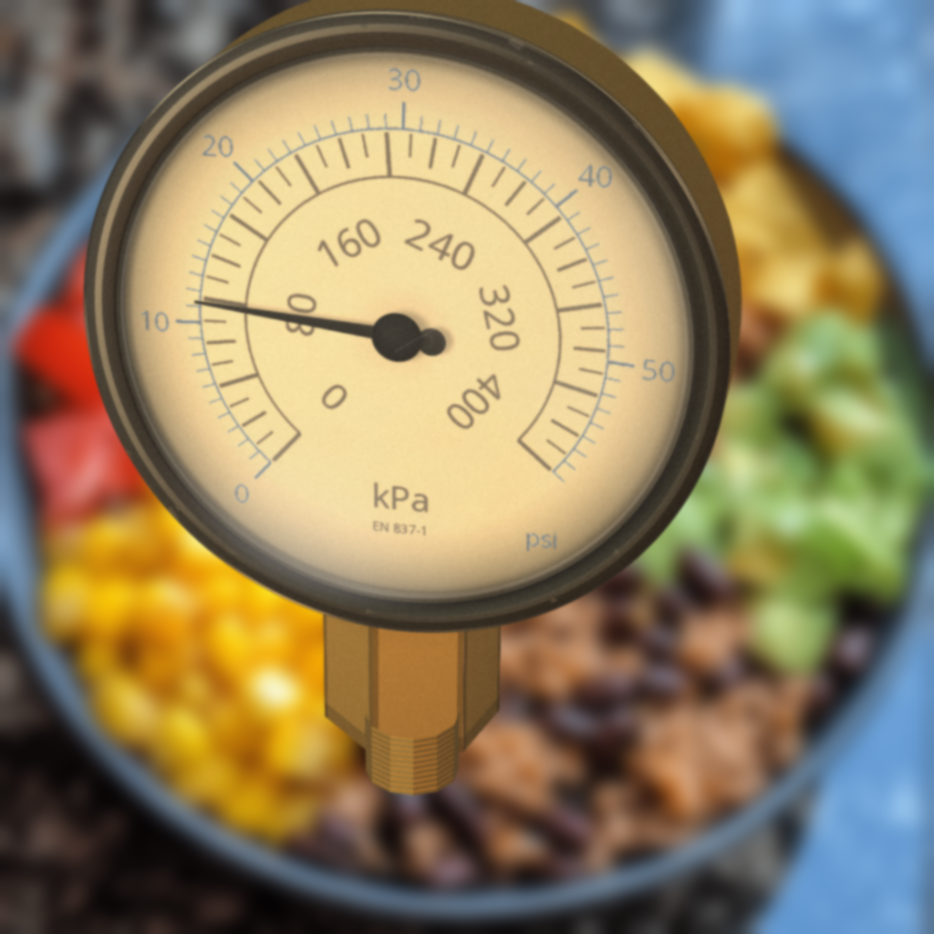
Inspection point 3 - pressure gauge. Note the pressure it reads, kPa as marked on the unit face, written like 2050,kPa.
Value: 80,kPa
